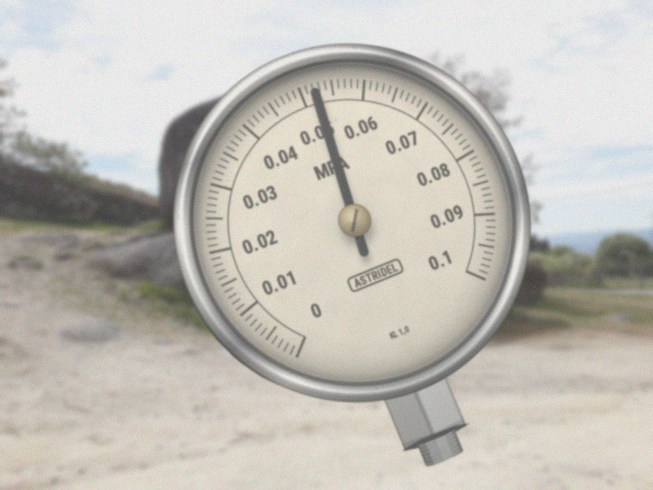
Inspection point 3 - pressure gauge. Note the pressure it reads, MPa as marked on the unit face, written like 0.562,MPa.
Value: 0.052,MPa
